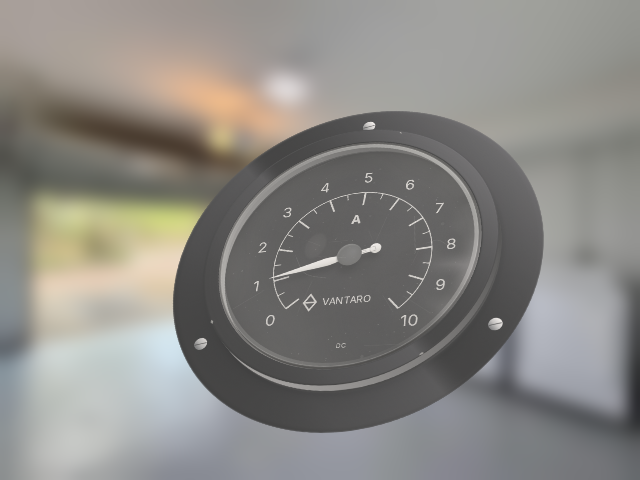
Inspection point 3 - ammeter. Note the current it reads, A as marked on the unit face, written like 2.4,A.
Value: 1,A
